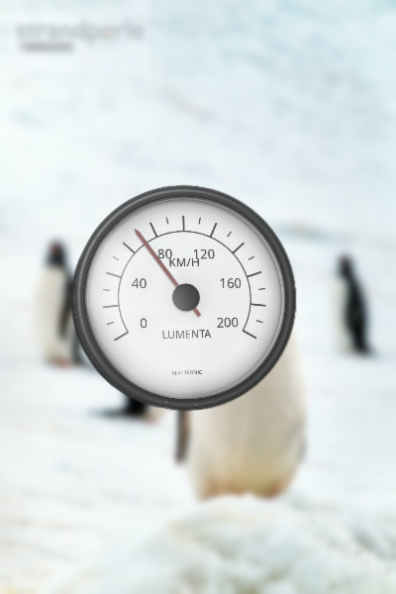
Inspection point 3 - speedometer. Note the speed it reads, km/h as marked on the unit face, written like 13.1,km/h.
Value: 70,km/h
